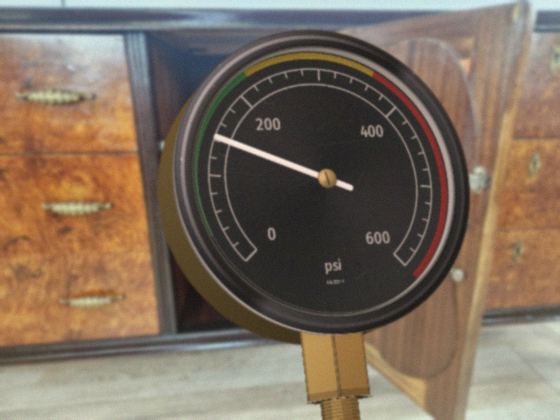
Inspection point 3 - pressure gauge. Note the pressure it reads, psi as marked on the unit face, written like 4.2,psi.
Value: 140,psi
